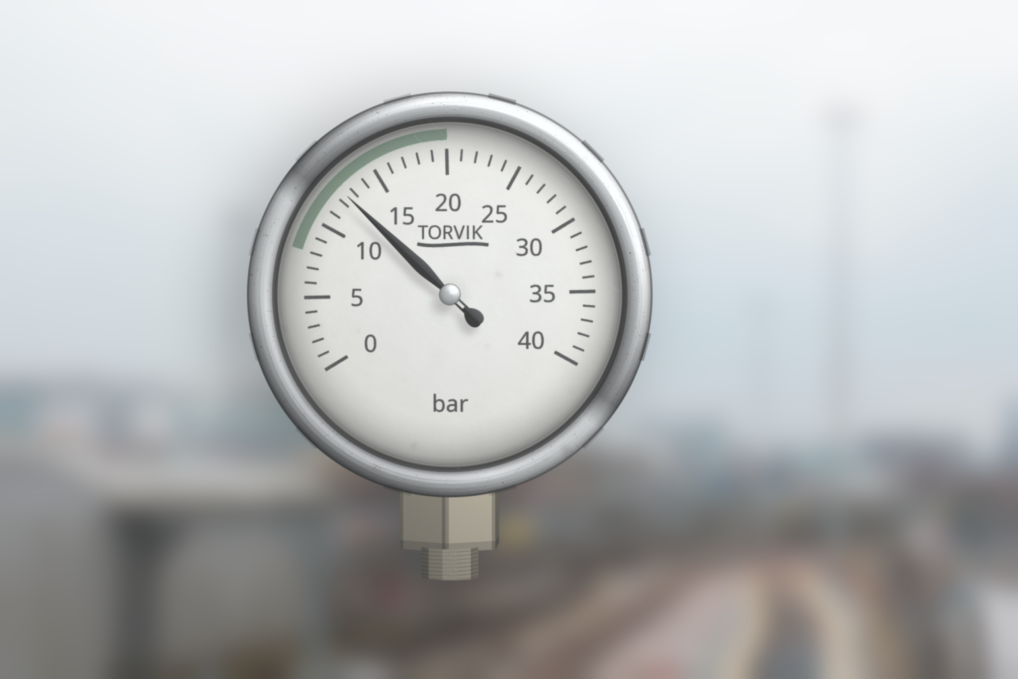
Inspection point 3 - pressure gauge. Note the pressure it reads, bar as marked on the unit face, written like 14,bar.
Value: 12.5,bar
